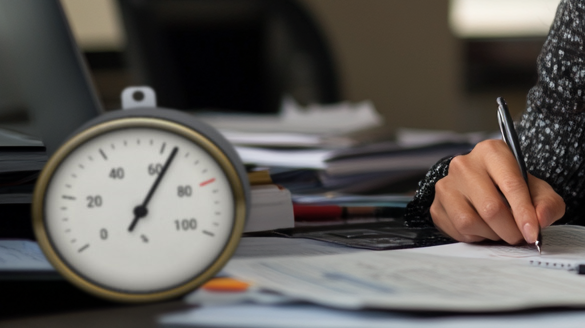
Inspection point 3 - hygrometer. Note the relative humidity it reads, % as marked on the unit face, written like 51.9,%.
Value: 64,%
